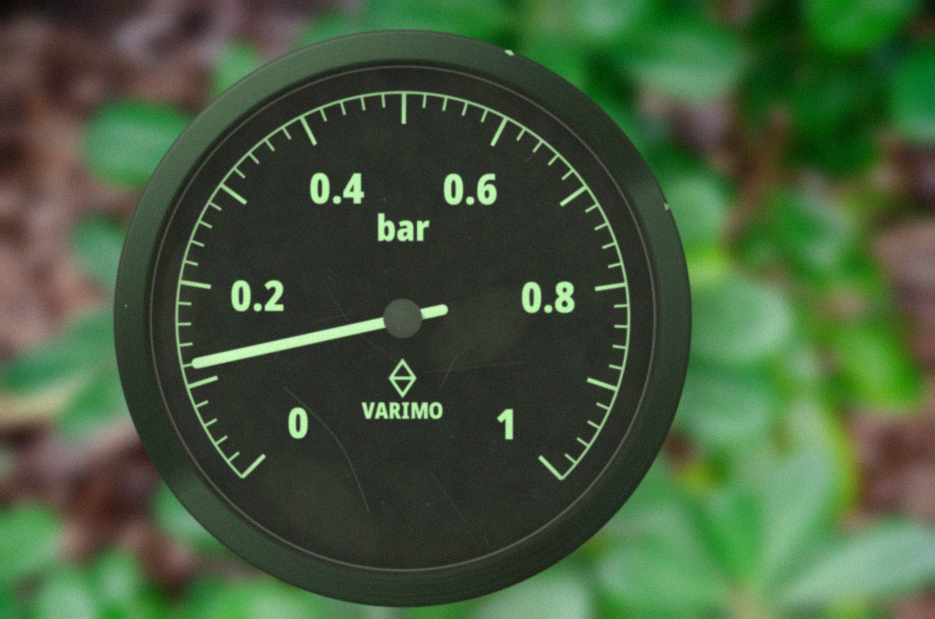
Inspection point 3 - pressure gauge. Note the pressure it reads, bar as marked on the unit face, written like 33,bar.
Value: 0.12,bar
